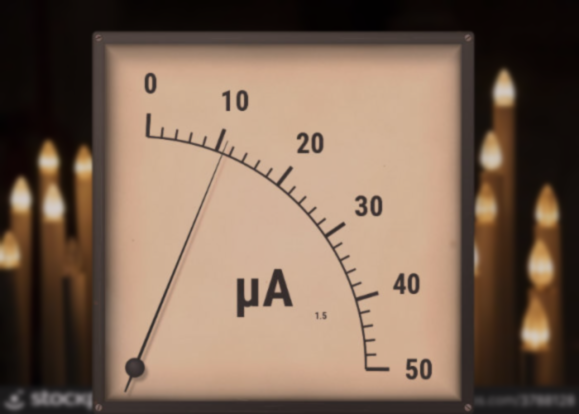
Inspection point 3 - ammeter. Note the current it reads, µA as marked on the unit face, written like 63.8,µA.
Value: 11,µA
